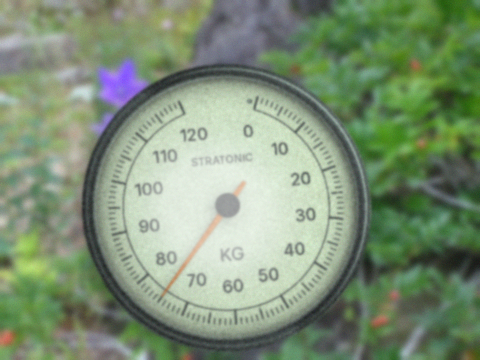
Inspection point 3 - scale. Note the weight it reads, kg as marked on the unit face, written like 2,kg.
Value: 75,kg
